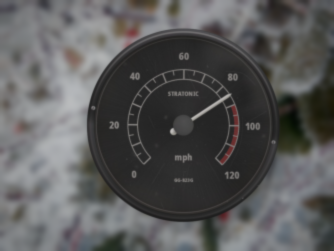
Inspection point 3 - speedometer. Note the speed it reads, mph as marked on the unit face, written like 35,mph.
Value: 85,mph
